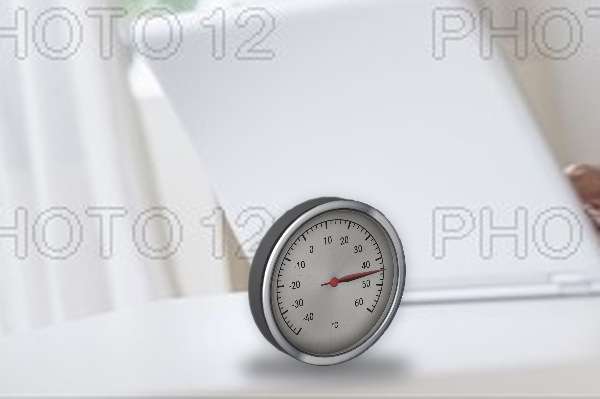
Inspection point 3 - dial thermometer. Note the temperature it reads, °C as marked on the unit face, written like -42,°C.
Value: 44,°C
